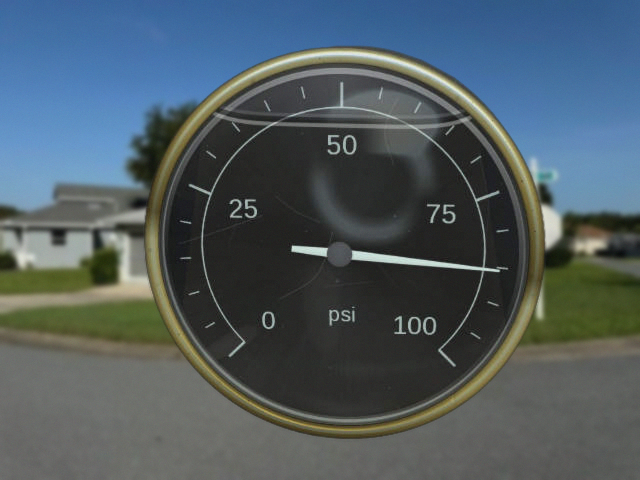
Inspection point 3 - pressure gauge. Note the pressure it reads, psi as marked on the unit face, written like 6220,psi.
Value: 85,psi
